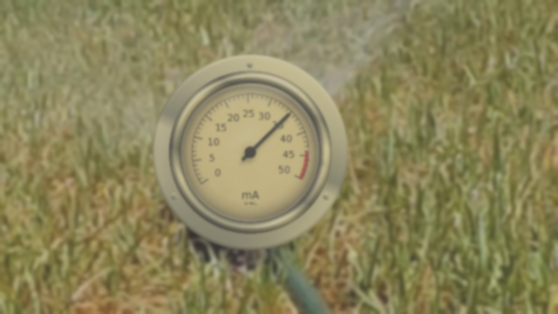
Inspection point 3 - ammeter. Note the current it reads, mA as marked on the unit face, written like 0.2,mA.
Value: 35,mA
